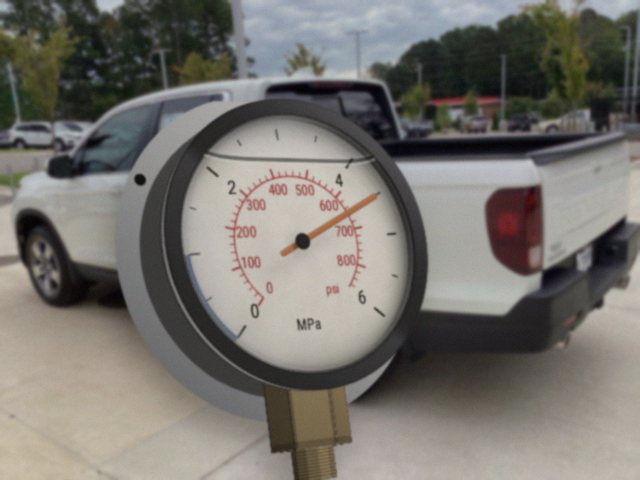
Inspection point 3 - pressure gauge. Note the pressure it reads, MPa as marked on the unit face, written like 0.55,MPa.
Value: 4.5,MPa
